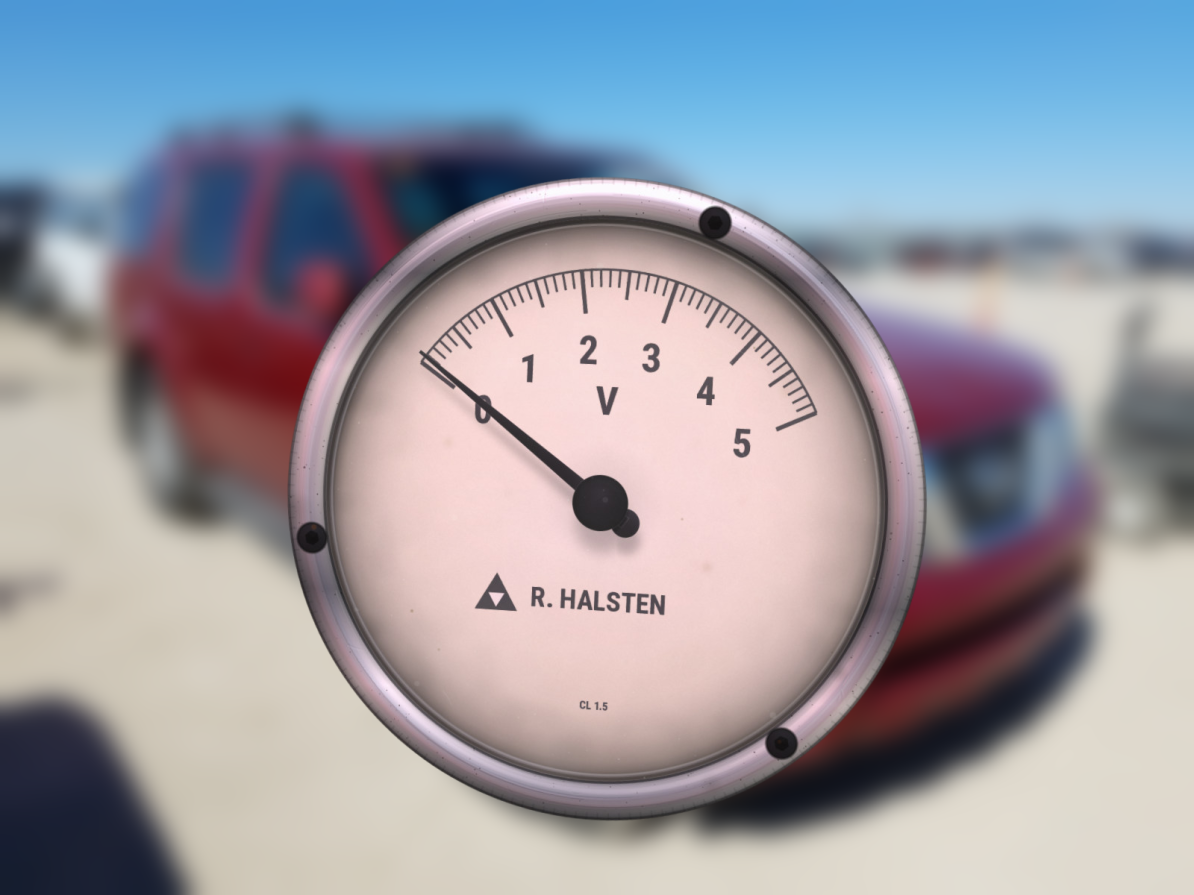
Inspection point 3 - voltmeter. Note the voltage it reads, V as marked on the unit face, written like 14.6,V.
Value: 0.1,V
